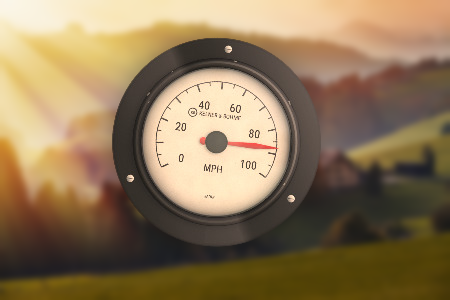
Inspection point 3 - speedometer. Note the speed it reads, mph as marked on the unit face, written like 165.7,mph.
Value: 87.5,mph
